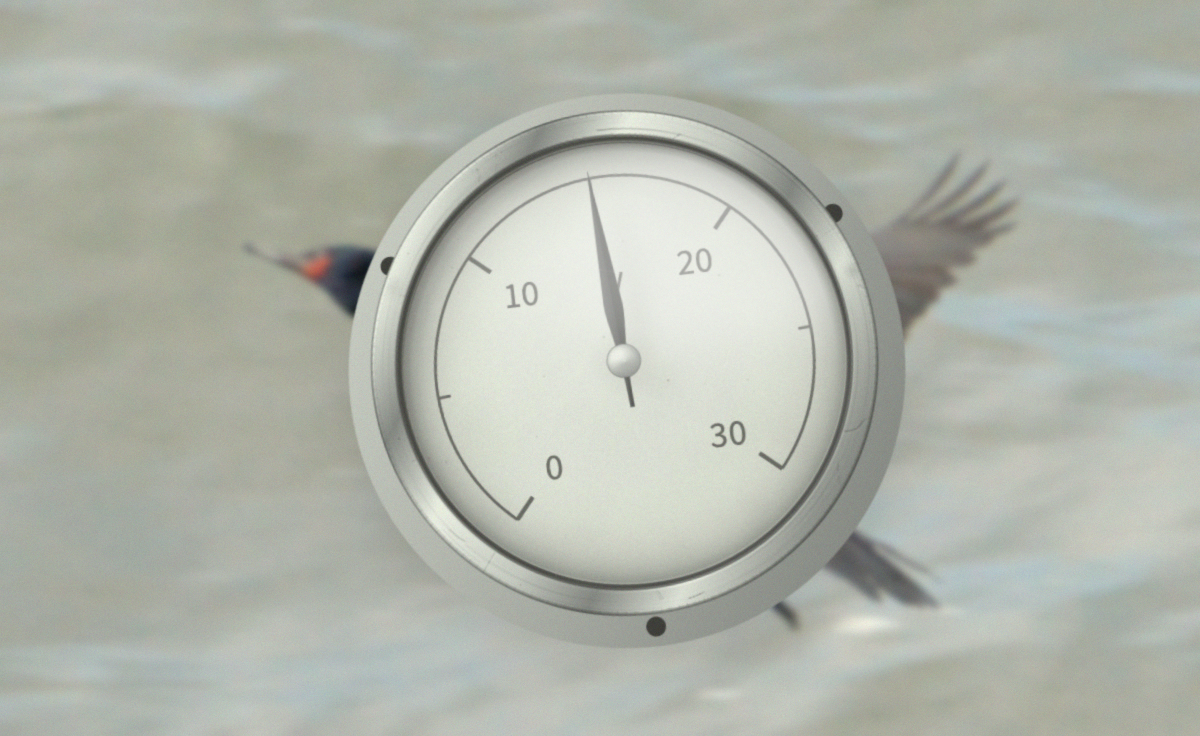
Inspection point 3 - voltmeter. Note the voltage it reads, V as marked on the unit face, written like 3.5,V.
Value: 15,V
